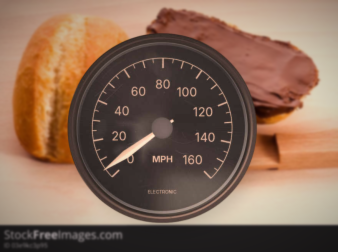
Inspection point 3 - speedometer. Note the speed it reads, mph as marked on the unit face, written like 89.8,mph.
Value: 5,mph
